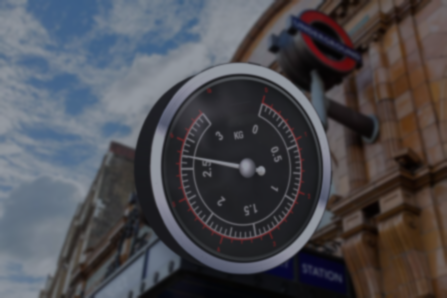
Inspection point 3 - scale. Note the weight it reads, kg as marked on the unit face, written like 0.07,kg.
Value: 2.6,kg
